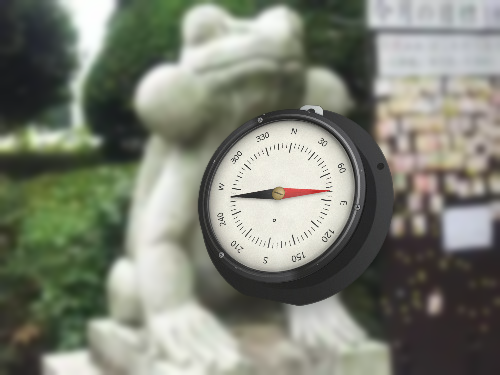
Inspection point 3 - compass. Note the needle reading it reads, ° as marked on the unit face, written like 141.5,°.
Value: 80,°
